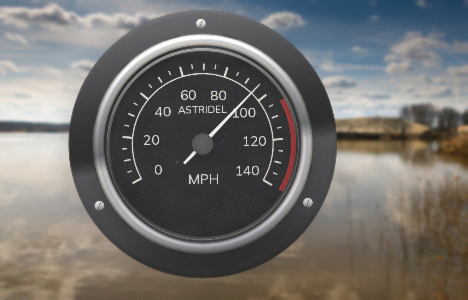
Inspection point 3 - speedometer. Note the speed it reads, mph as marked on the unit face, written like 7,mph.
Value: 95,mph
